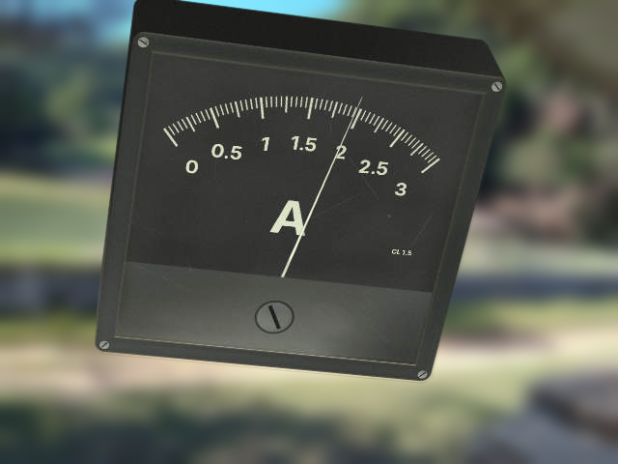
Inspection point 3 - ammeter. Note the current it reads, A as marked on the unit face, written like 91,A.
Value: 1.95,A
